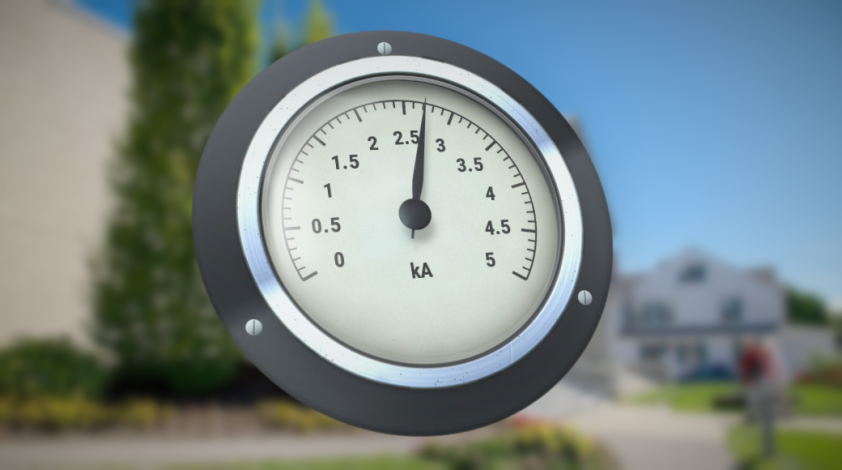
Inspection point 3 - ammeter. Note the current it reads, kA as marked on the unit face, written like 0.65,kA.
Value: 2.7,kA
